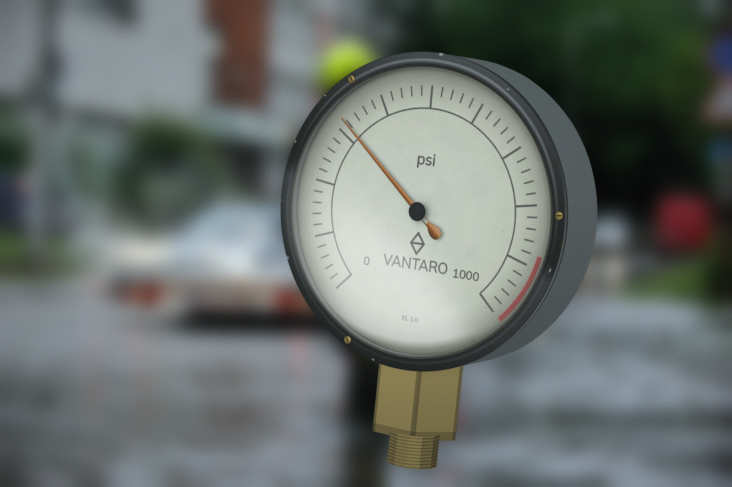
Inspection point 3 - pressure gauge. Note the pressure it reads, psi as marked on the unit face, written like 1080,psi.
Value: 320,psi
